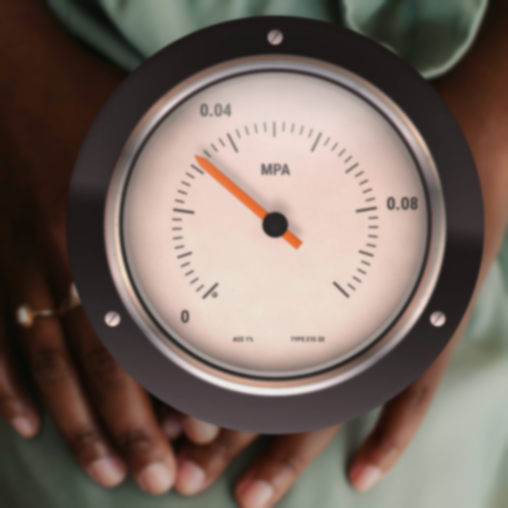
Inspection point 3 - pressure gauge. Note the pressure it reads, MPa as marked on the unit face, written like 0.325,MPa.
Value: 0.032,MPa
